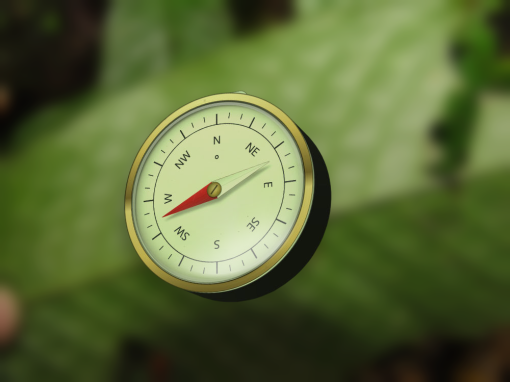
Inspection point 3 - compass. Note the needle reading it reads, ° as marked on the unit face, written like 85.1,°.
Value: 250,°
